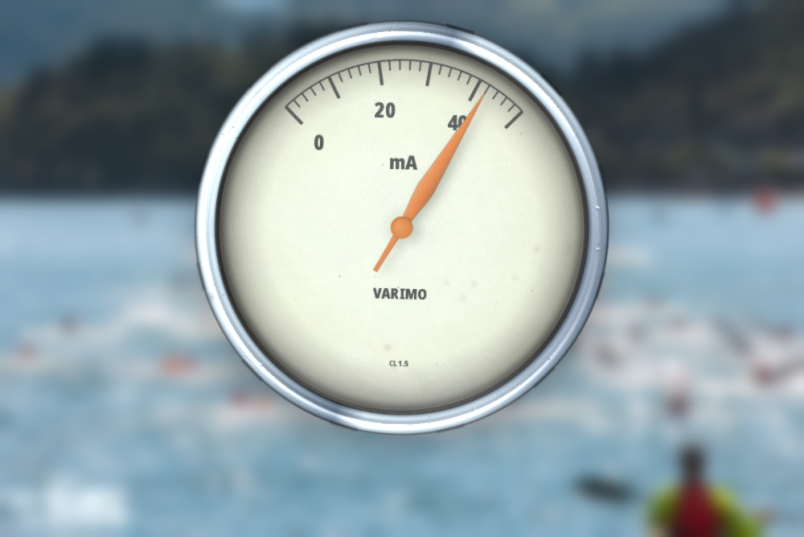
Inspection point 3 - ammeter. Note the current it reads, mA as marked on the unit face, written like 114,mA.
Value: 42,mA
